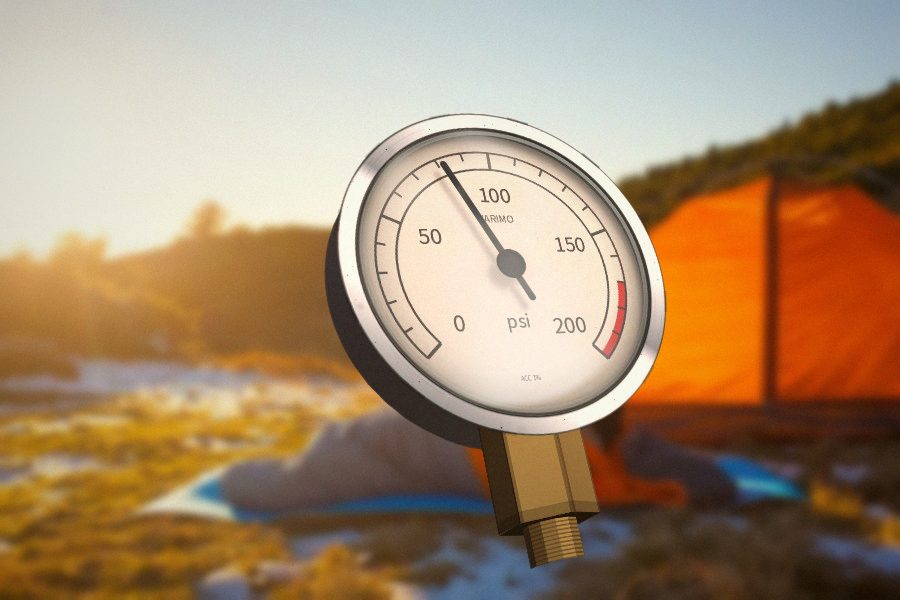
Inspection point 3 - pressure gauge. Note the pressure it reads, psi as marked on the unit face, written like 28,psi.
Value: 80,psi
